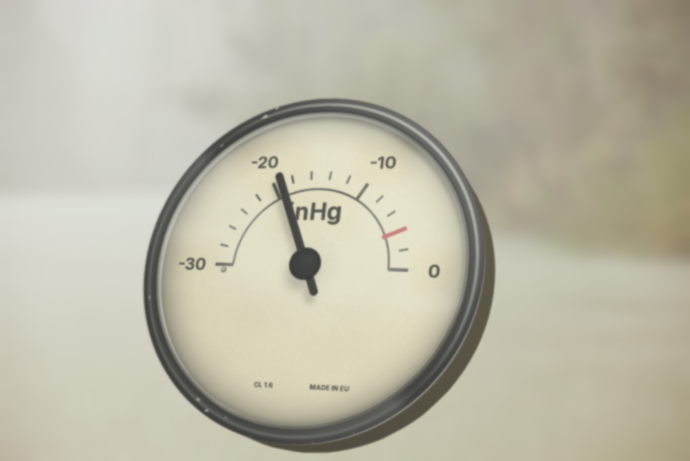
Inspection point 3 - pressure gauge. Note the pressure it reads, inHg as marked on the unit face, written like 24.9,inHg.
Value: -19,inHg
